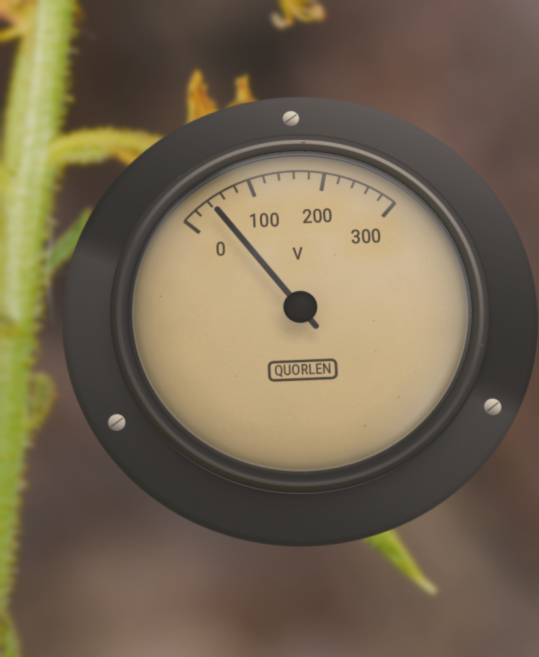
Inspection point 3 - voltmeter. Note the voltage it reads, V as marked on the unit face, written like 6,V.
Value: 40,V
